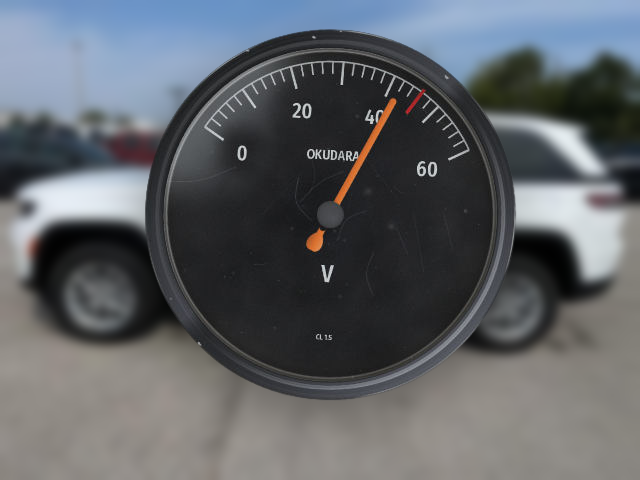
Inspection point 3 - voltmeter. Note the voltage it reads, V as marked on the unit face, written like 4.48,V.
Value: 42,V
